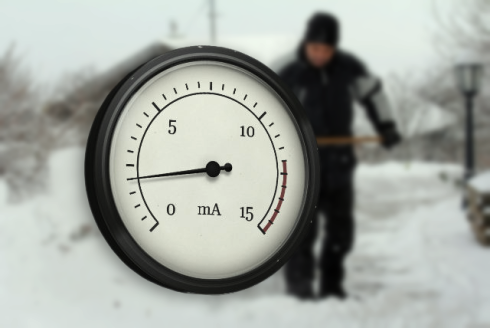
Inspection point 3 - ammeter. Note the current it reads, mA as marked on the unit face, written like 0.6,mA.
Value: 2,mA
